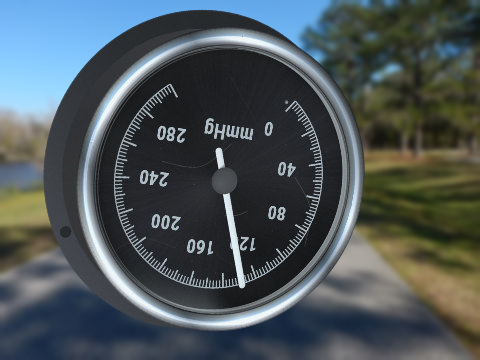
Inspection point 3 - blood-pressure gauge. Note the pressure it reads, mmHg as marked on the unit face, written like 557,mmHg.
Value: 130,mmHg
